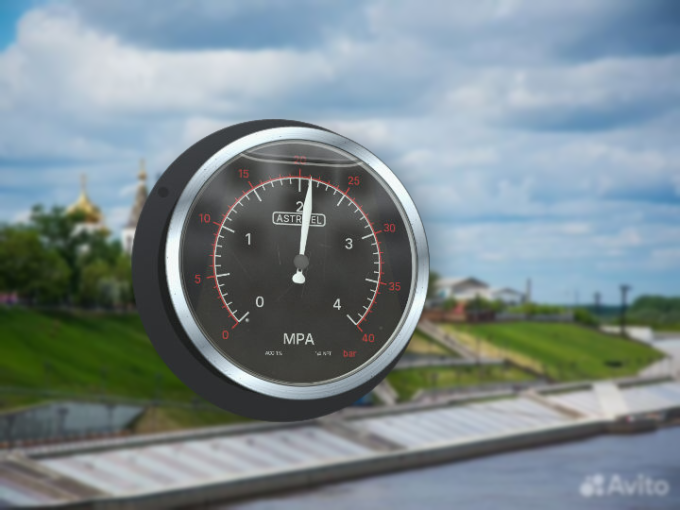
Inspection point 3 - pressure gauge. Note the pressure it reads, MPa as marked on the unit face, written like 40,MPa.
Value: 2.1,MPa
